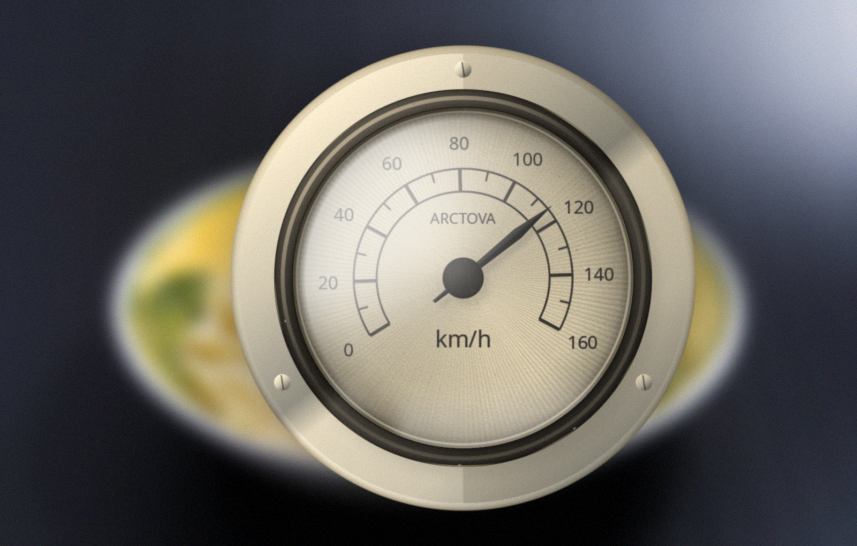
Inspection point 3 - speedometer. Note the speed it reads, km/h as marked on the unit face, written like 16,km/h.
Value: 115,km/h
